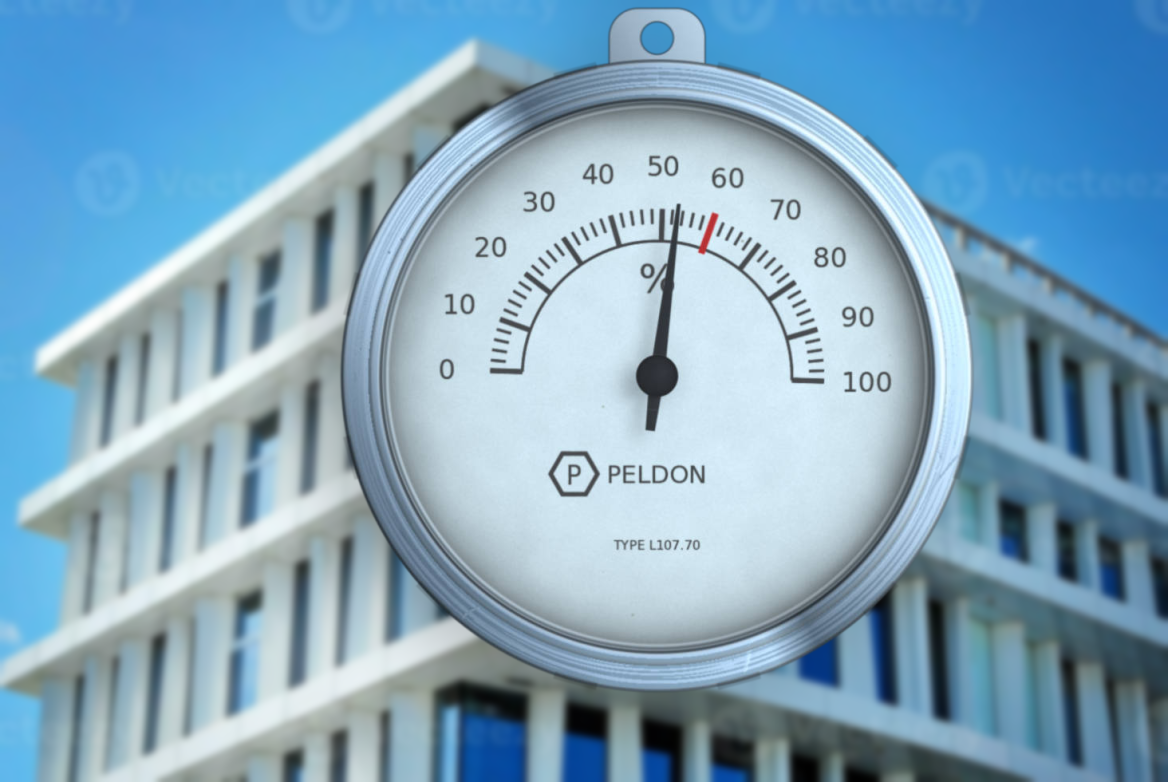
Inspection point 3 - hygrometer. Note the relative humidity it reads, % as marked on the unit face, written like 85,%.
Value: 53,%
